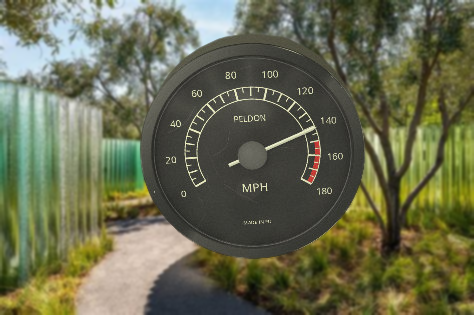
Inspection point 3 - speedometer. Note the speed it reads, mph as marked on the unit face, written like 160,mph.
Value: 140,mph
